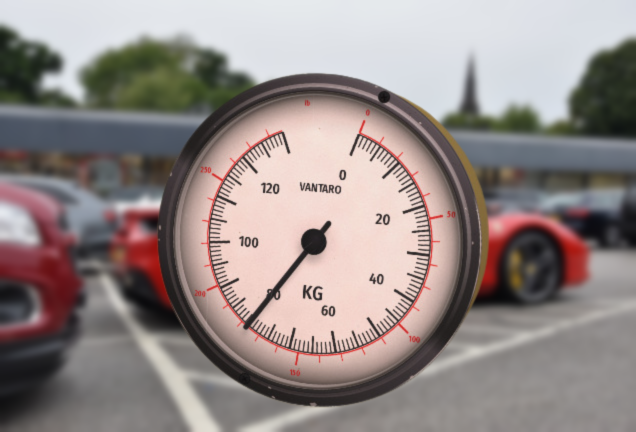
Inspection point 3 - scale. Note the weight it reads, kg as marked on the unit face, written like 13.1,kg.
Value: 80,kg
